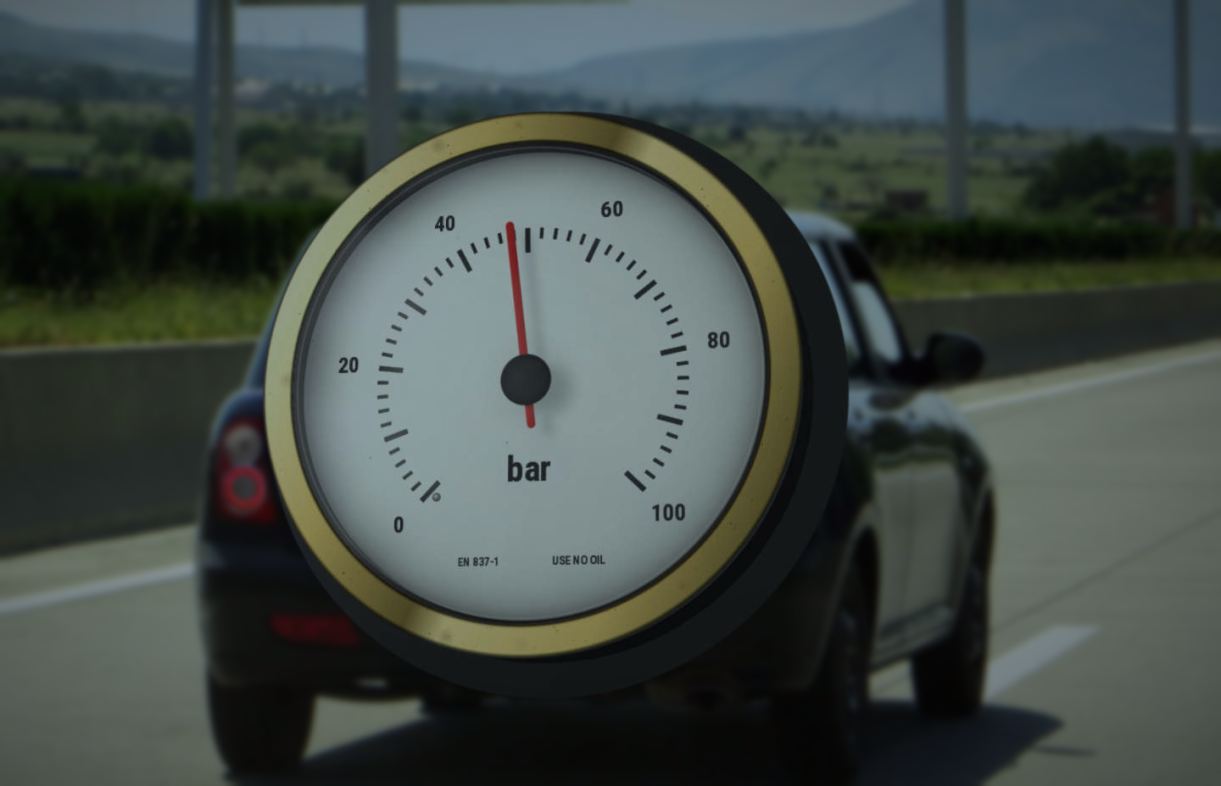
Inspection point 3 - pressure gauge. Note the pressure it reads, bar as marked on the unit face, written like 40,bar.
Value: 48,bar
